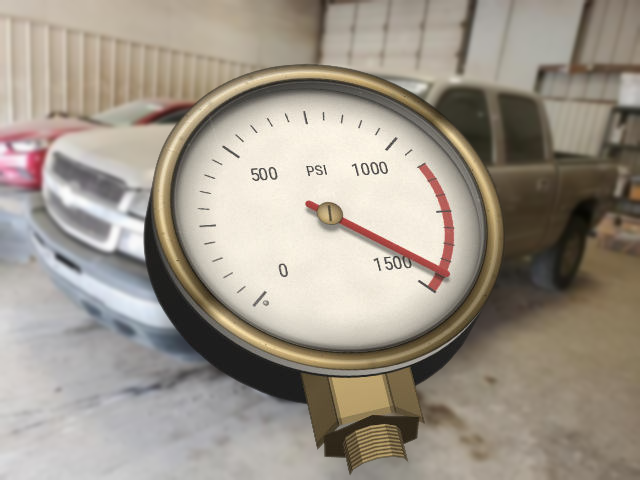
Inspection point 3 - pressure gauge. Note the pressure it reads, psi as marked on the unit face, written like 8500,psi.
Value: 1450,psi
